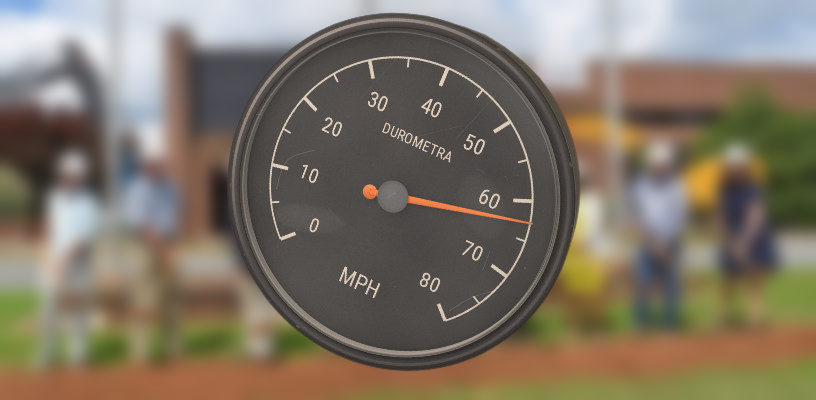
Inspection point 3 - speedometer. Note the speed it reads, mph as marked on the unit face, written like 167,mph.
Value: 62.5,mph
